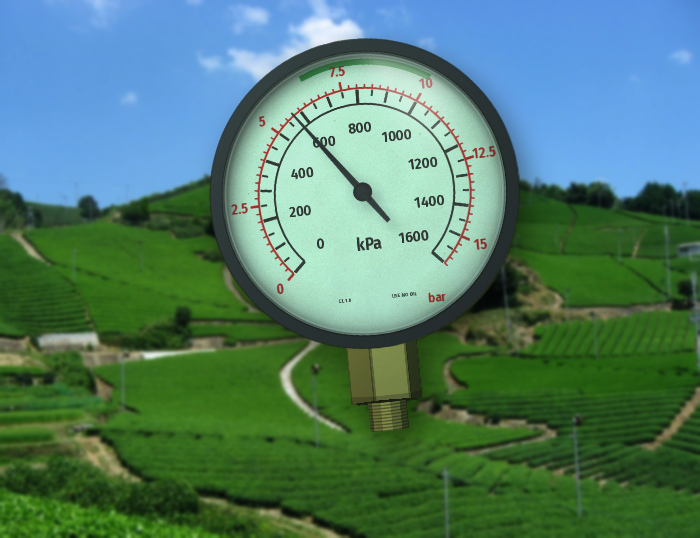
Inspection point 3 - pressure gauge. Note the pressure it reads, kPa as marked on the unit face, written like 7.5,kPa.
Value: 575,kPa
